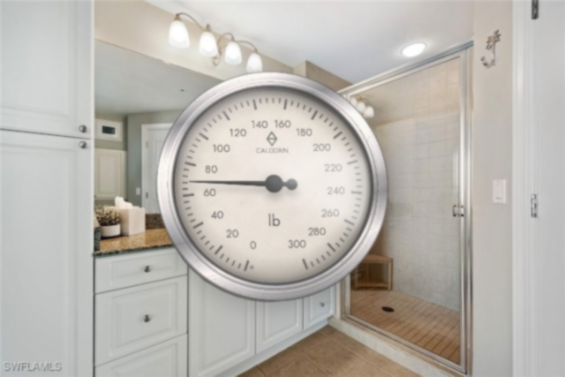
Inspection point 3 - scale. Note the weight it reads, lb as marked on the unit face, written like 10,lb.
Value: 68,lb
